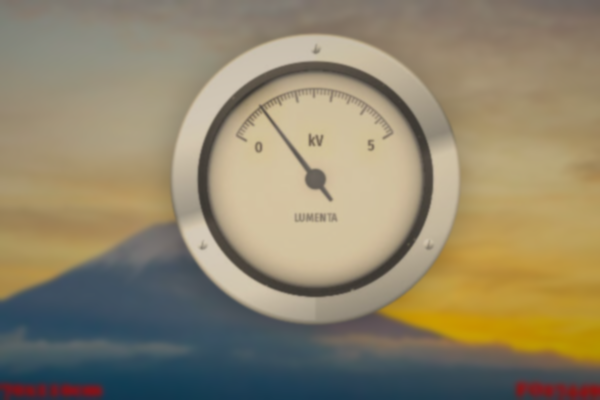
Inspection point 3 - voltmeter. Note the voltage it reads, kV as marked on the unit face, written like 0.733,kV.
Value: 1,kV
